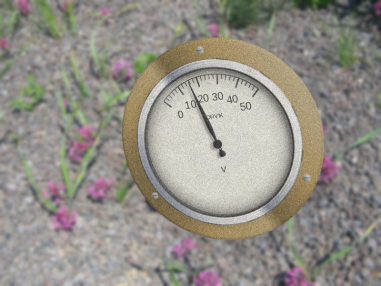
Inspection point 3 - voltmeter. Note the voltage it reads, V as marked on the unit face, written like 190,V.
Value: 16,V
